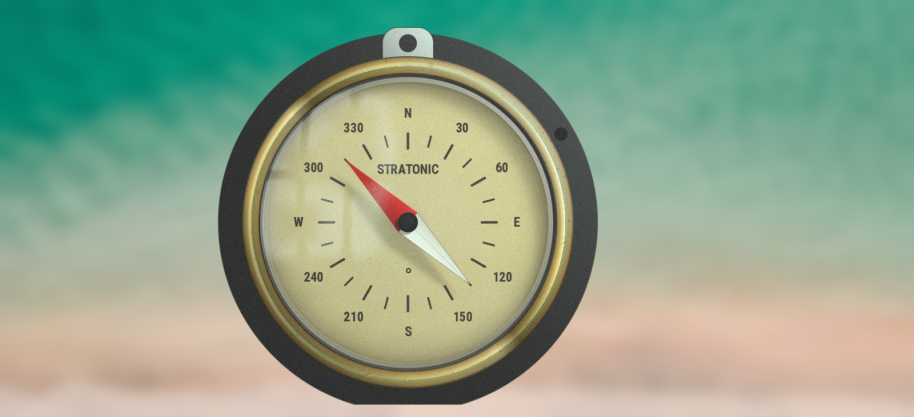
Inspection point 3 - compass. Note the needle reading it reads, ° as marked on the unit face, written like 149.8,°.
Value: 315,°
